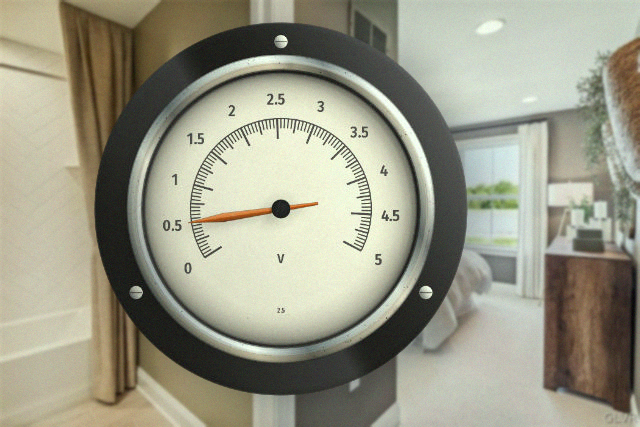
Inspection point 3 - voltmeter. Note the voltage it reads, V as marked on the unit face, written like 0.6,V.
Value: 0.5,V
